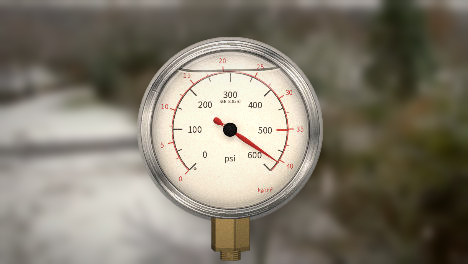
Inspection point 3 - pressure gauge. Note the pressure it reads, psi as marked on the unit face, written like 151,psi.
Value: 575,psi
